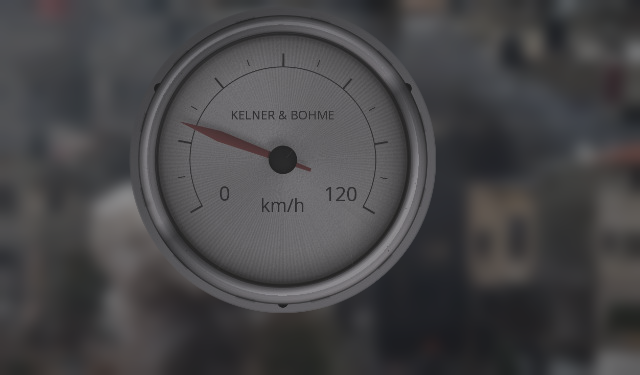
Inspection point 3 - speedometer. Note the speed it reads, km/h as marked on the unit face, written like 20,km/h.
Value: 25,km/h
